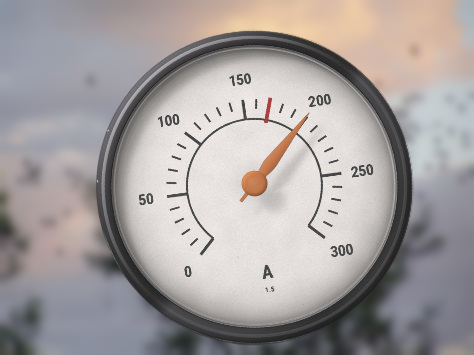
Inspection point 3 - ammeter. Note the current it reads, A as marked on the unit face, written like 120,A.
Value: 200,A
